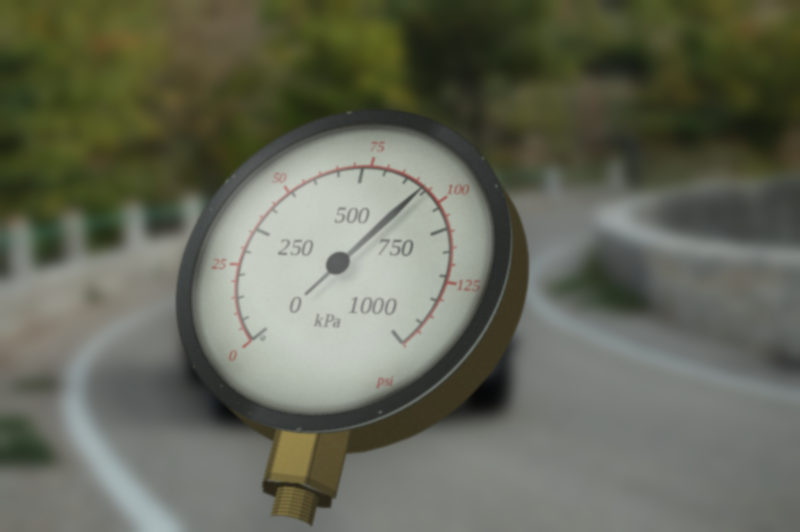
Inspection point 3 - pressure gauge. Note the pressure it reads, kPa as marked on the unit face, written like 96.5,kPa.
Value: 650,kPa
